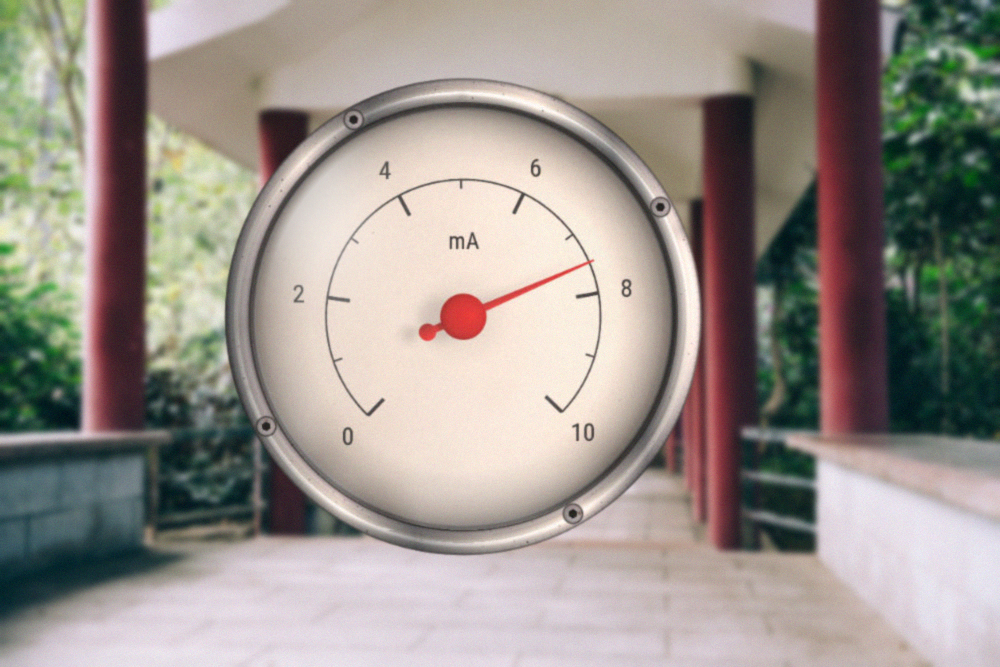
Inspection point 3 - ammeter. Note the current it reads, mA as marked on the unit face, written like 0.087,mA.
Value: 7.5,mA
